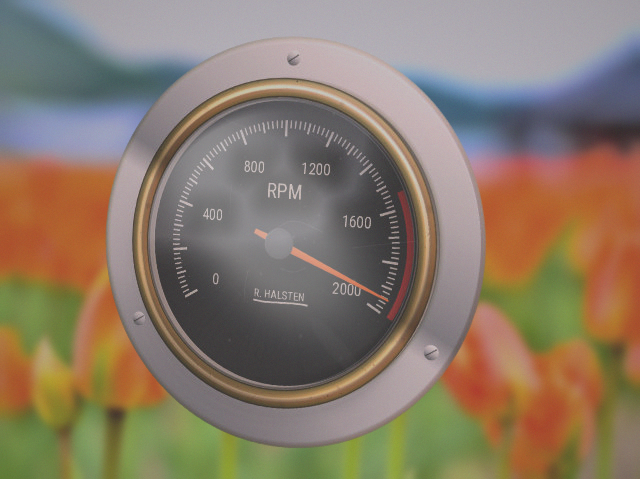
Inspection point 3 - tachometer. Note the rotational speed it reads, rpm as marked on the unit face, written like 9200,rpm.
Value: 1940,rpm
